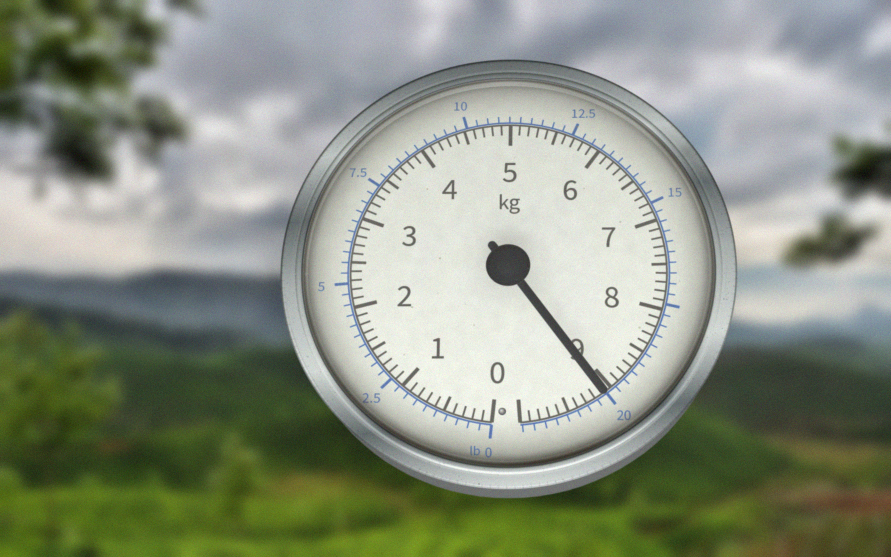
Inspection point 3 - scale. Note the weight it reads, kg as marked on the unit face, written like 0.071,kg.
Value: 9.1,kg
